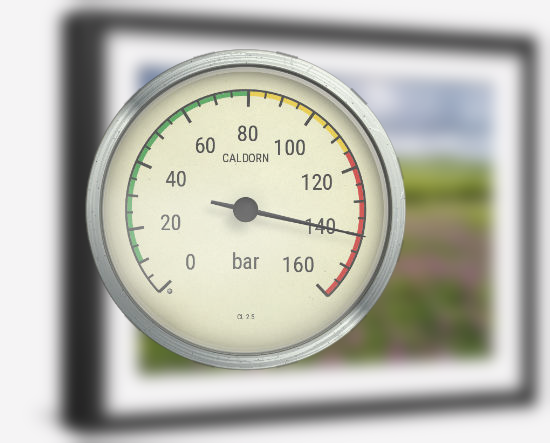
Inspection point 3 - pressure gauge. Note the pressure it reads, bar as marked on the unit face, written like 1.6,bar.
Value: 140,bar
